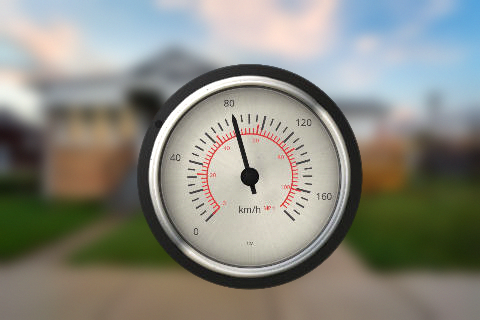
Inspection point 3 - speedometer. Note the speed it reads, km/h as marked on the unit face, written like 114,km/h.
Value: 80,km/h
